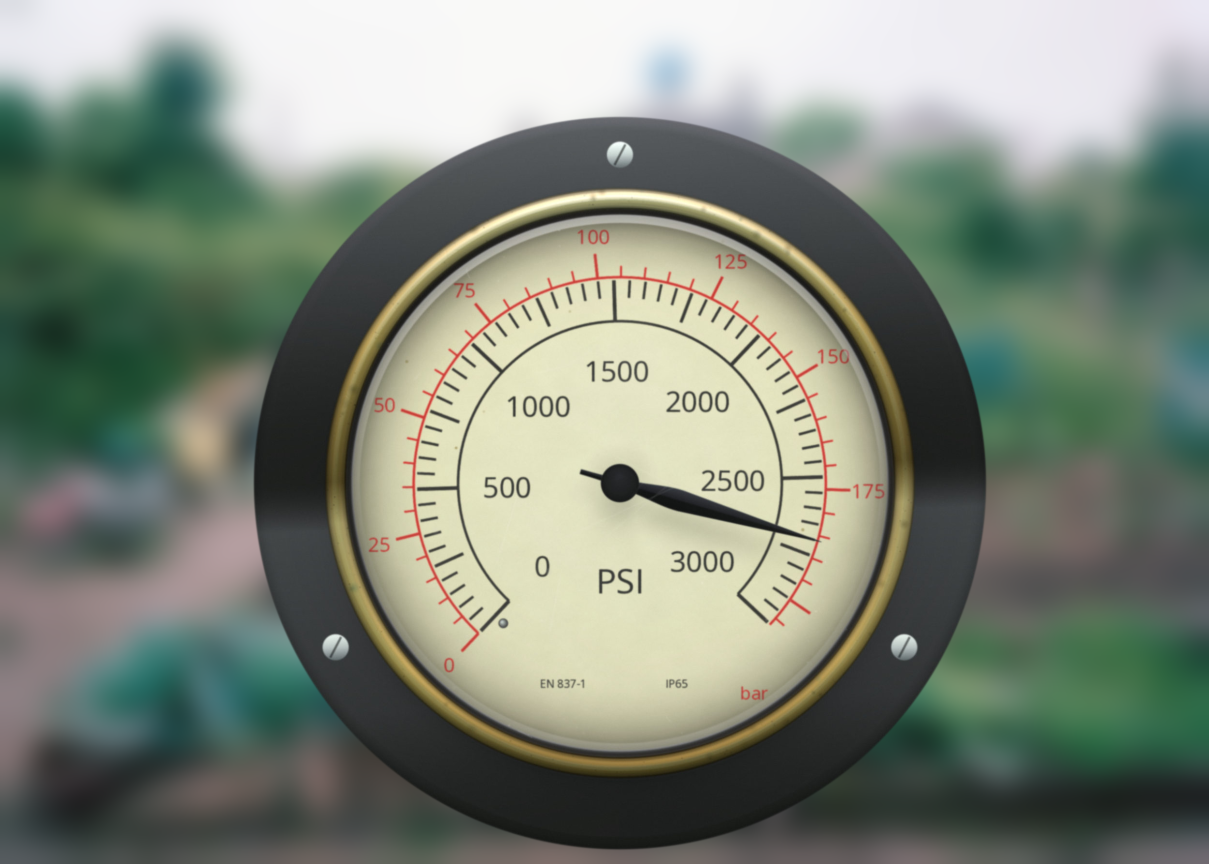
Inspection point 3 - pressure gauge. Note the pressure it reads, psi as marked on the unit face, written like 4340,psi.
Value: 2700,psi
